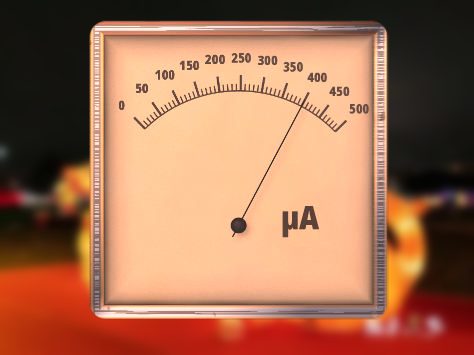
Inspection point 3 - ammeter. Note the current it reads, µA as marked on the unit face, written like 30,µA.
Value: 400,µA
